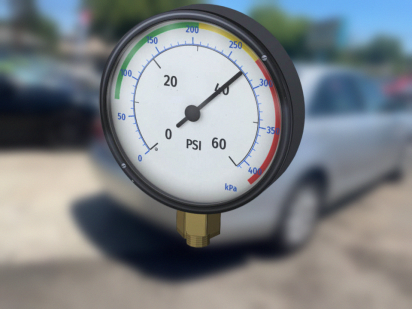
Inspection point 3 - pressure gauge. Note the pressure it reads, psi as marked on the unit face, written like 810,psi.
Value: 40,psi
